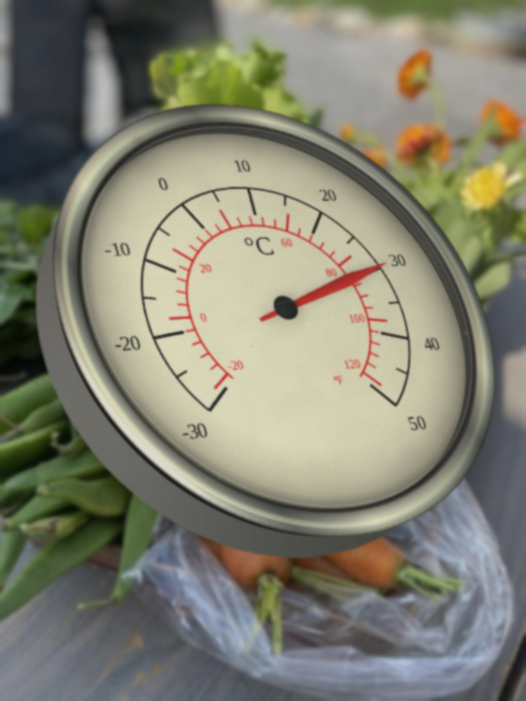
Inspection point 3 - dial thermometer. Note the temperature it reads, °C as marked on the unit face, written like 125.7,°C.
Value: 30,°C
